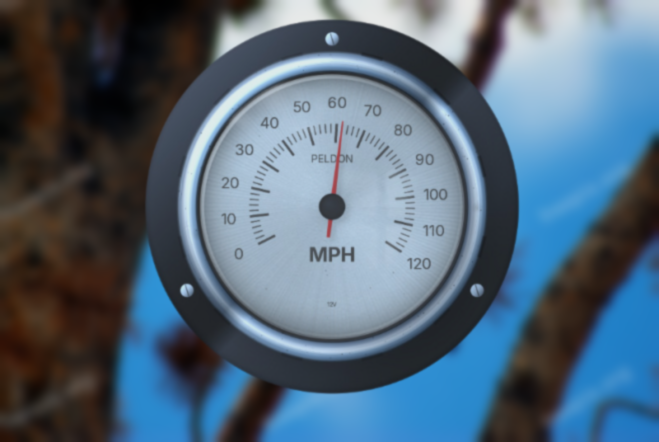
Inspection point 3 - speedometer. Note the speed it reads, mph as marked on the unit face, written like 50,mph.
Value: 62,mph
